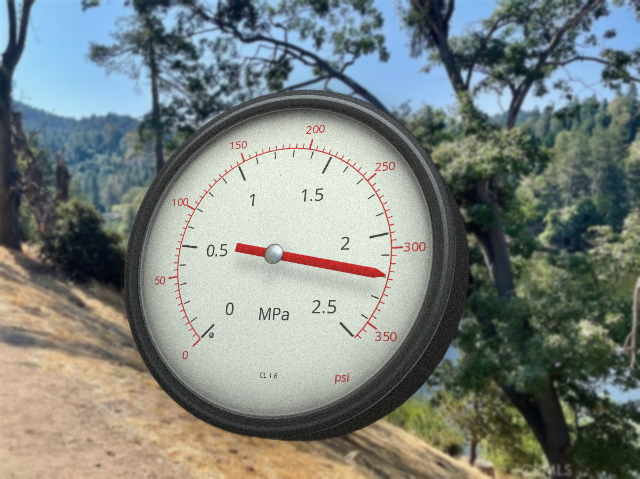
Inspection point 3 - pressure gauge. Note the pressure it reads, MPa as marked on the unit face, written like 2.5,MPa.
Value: 2.2,MPa
